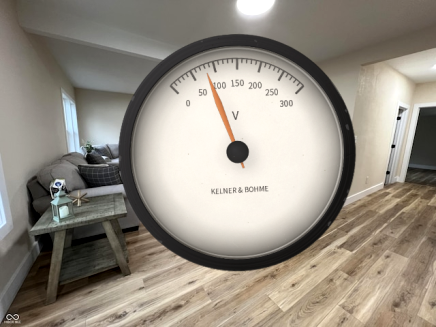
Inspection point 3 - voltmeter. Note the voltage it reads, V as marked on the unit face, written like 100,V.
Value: 80,V
